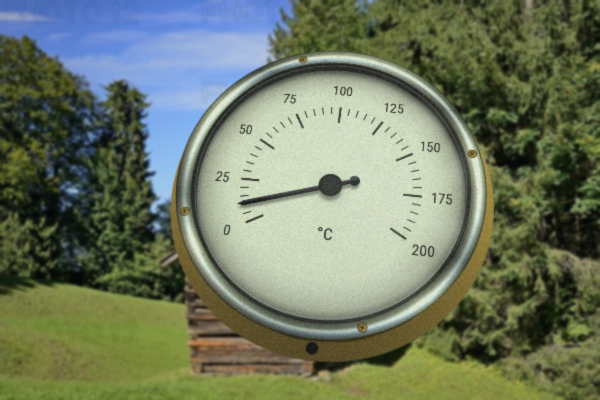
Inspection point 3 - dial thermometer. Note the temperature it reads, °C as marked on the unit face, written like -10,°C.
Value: 10,°C
